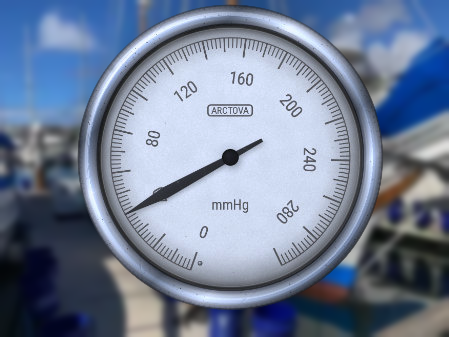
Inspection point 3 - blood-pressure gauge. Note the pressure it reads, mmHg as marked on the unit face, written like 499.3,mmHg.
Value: 40,mmHg
